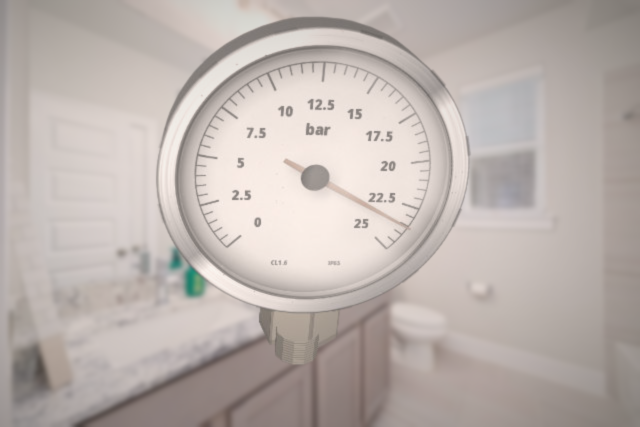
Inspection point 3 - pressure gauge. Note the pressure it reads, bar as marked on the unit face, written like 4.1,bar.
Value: 23.5,bar
